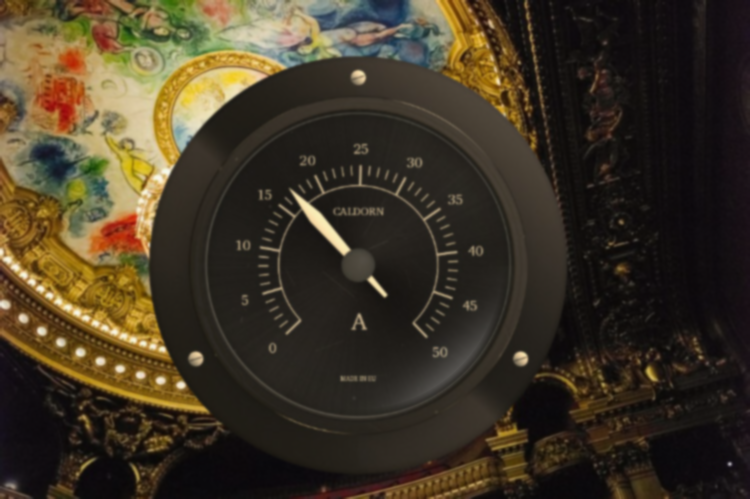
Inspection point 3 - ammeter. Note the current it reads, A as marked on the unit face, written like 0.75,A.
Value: 17,A
